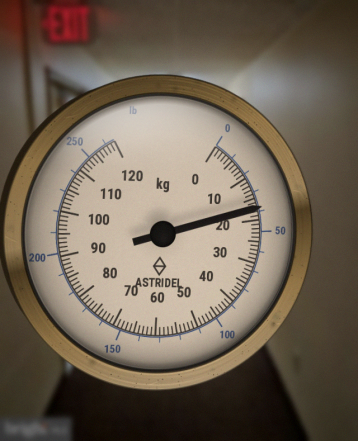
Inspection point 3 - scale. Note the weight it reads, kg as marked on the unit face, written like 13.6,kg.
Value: 17,kg
